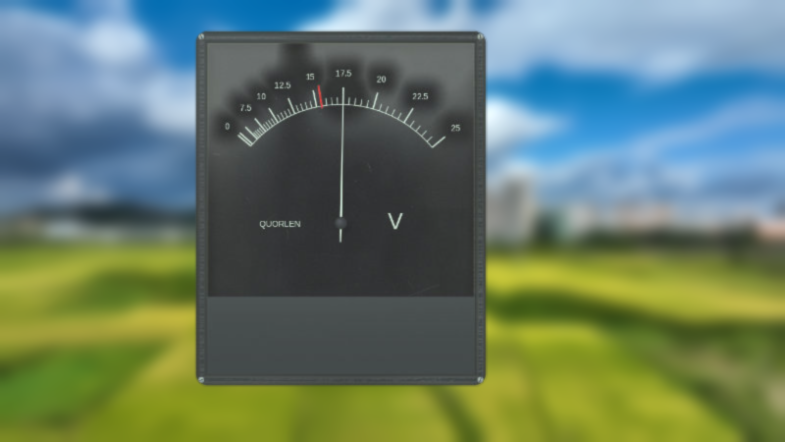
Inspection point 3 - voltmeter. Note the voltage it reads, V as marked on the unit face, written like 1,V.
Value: 17.5,V
